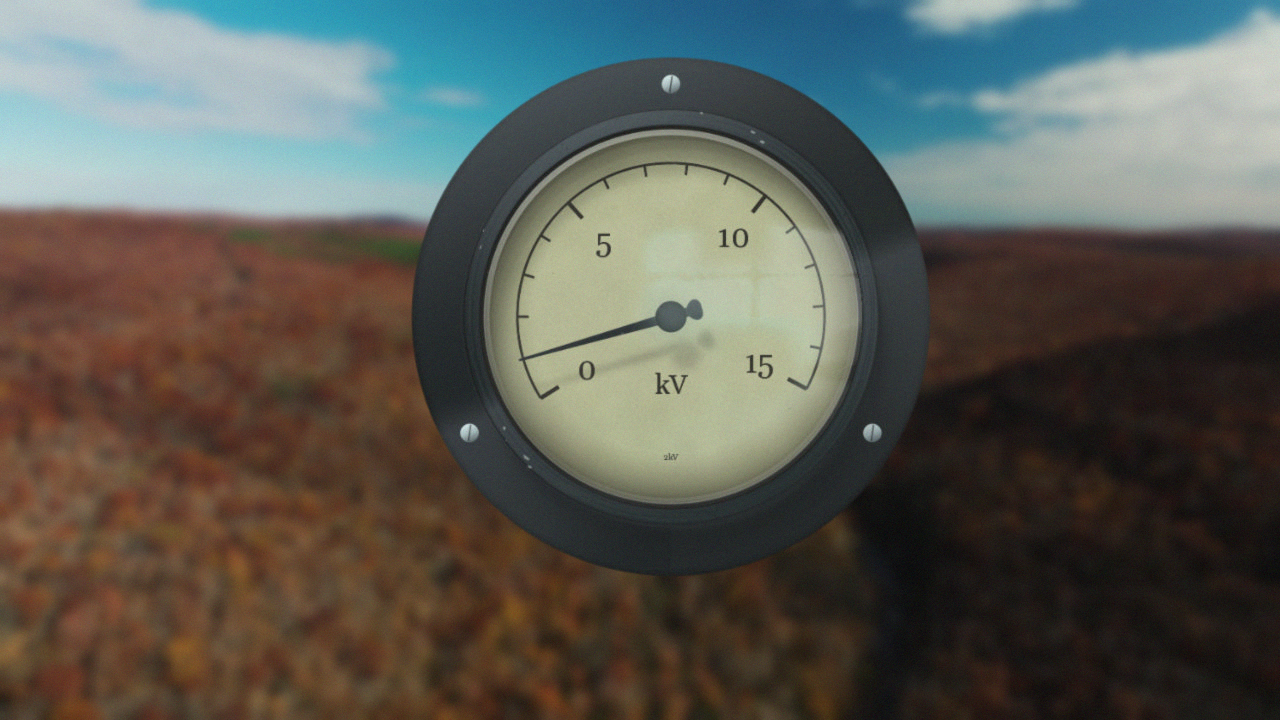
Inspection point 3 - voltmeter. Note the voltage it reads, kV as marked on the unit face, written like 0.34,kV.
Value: 1,kV
